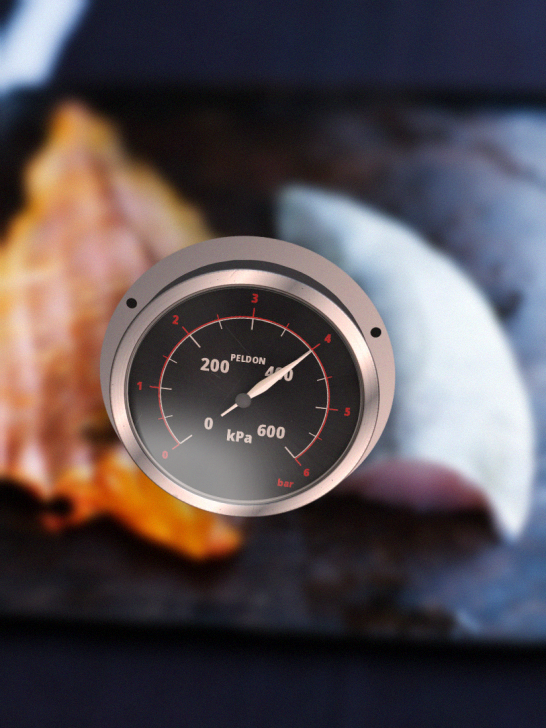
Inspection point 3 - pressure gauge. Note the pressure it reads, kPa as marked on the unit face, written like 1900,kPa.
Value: 400,kPa
